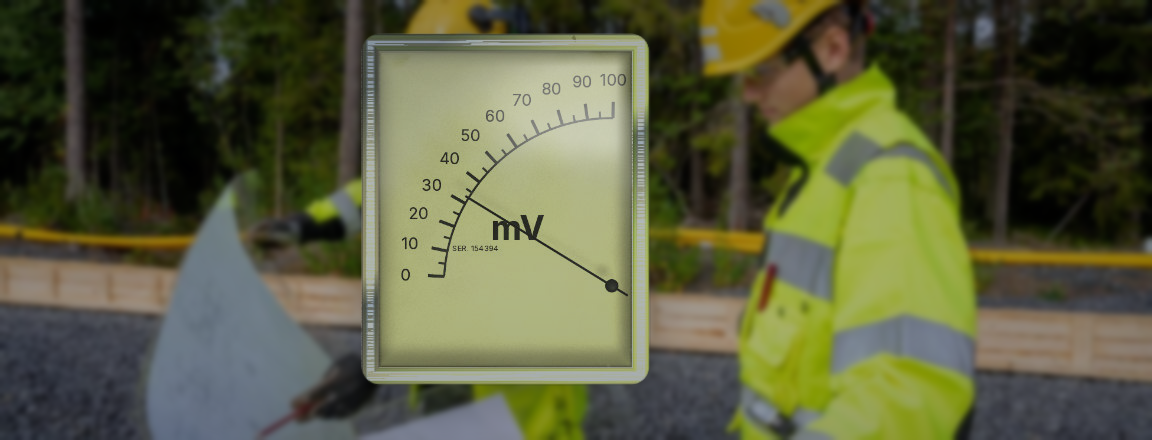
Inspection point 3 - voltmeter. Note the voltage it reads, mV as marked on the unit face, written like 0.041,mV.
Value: 32.5,mV
